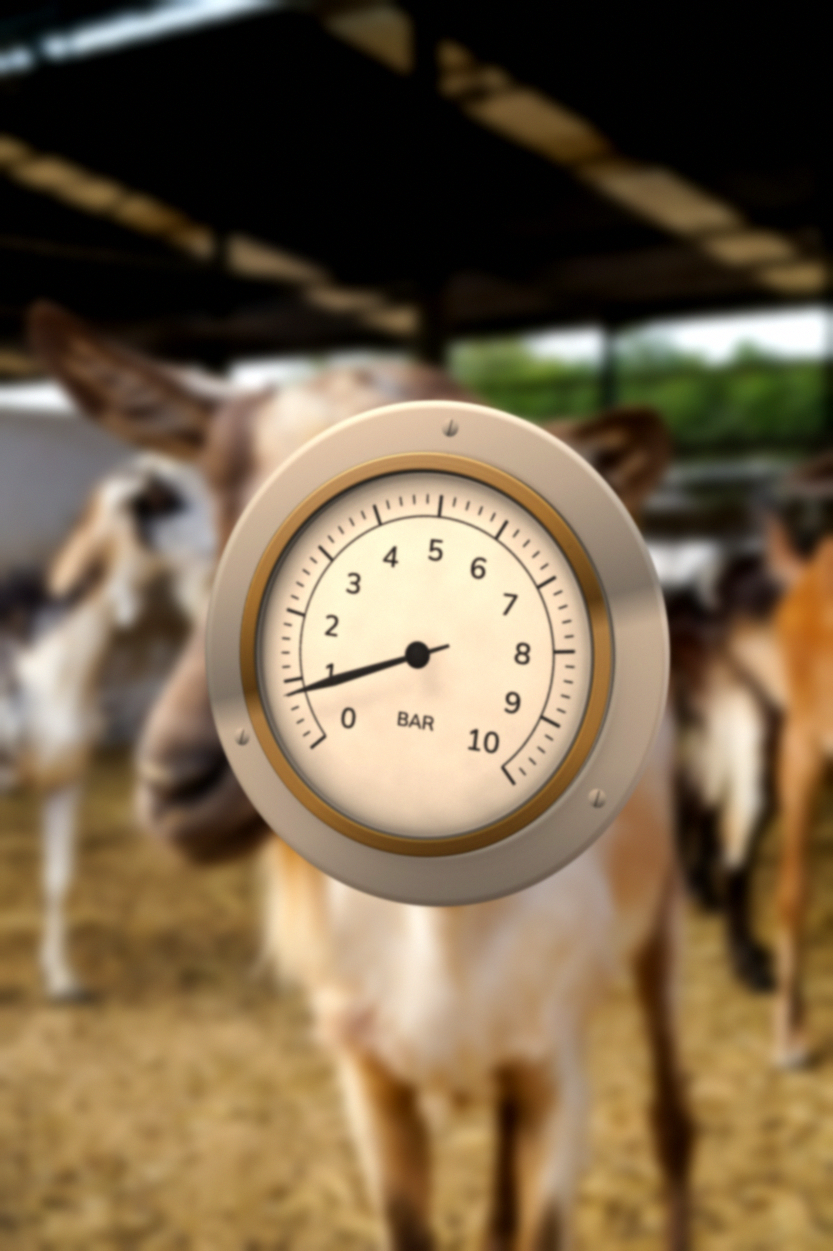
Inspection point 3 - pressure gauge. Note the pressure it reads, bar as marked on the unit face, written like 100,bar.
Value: 0.8,bar
